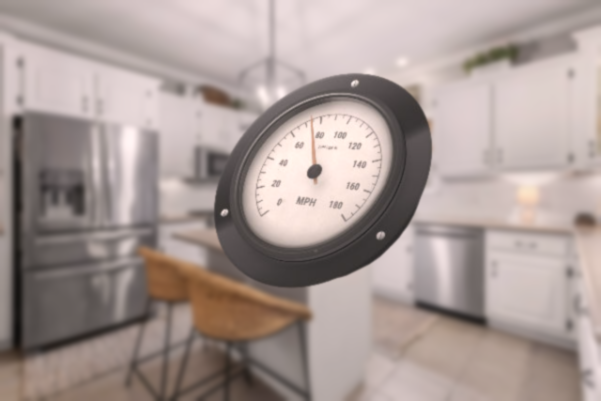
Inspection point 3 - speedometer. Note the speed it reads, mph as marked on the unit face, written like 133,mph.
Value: 75,mph
